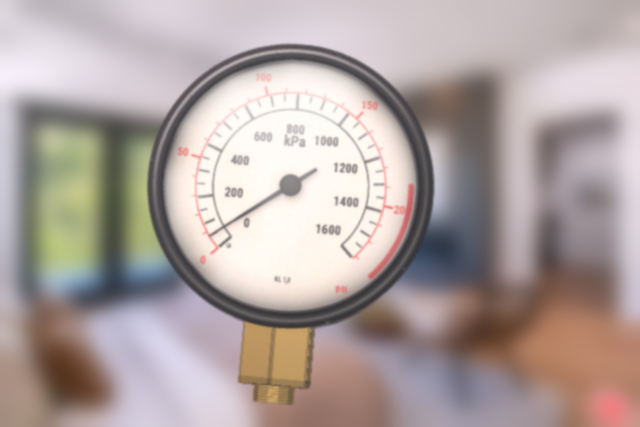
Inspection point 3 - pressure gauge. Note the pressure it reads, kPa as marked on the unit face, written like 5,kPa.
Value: 50,kPa
